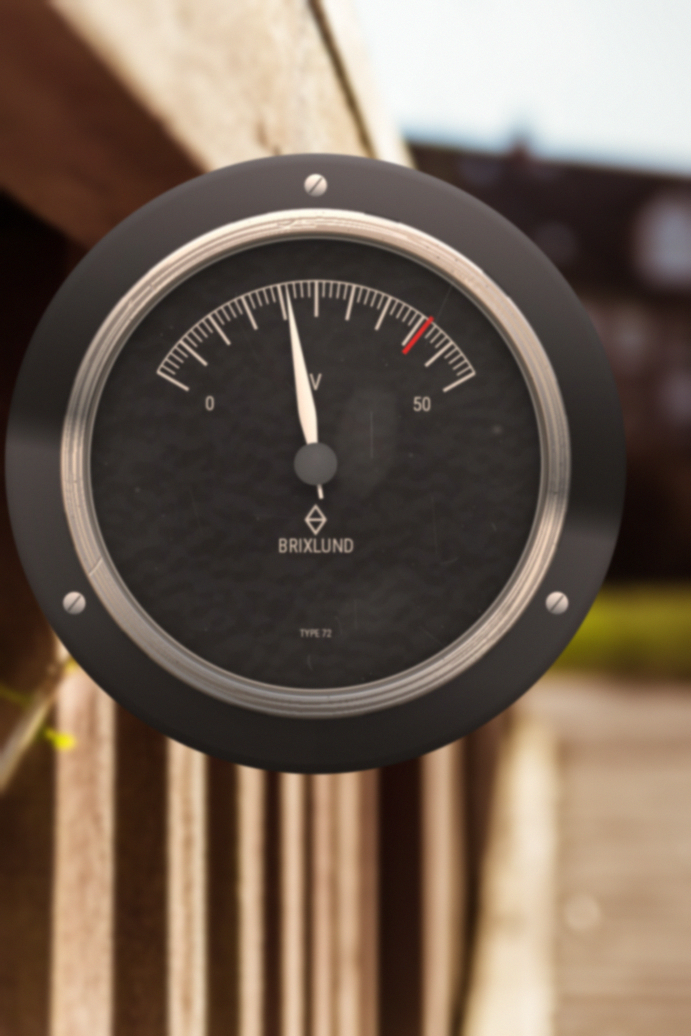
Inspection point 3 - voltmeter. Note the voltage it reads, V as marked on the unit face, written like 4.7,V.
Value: 21,V
